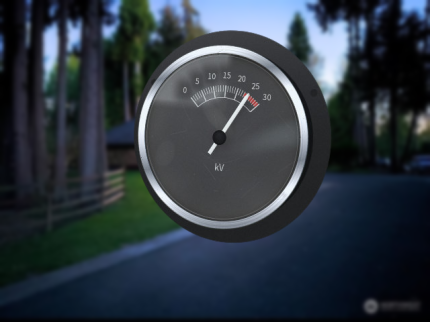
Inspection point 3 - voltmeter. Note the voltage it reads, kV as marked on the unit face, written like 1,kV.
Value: 25,kV
